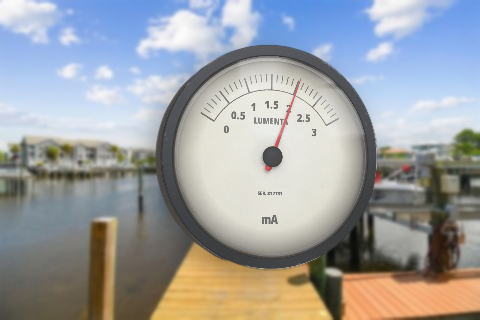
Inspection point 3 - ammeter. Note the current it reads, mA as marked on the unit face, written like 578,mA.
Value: 2,mA
